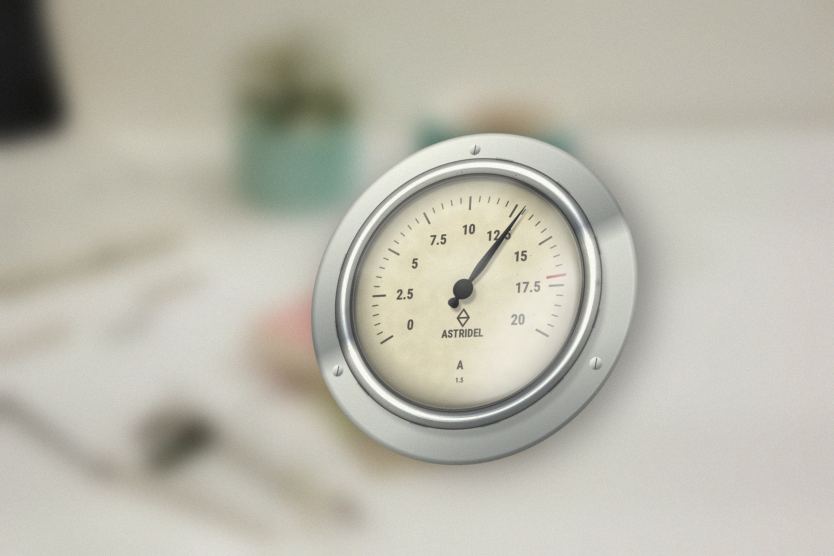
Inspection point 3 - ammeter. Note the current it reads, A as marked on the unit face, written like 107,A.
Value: 13,A
